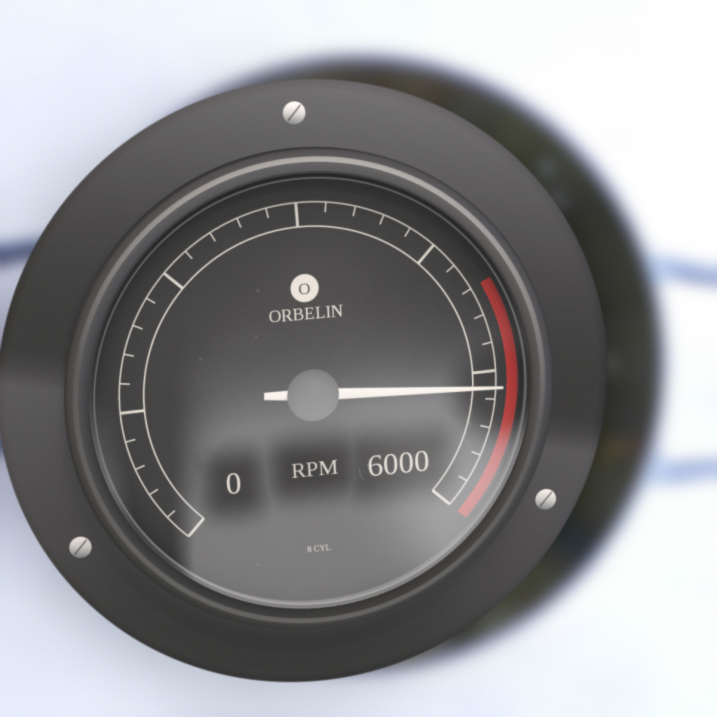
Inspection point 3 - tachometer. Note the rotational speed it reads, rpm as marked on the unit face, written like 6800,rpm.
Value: 5100,rpm
